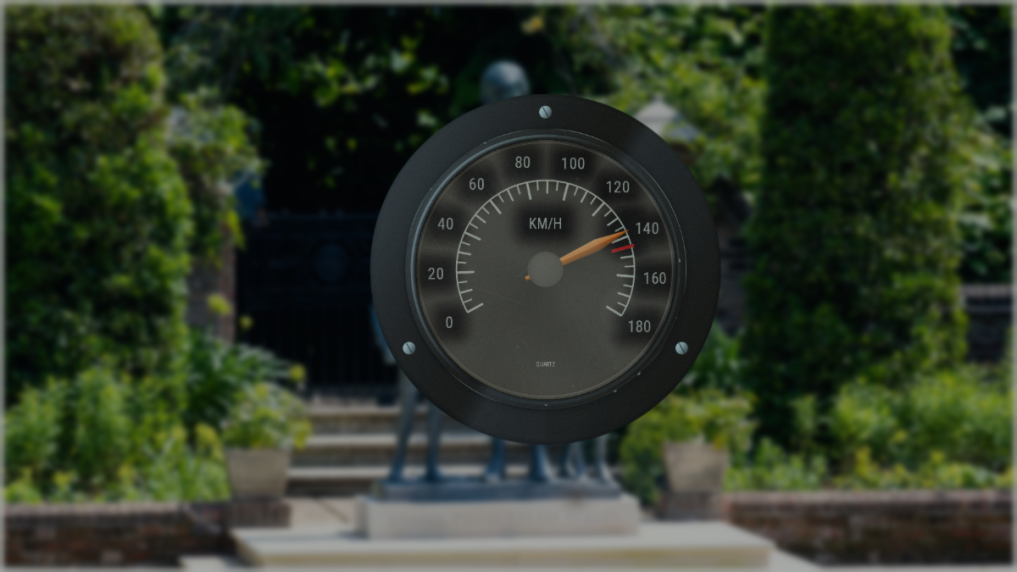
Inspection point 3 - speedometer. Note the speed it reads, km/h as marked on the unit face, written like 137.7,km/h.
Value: 137.5,km/h
